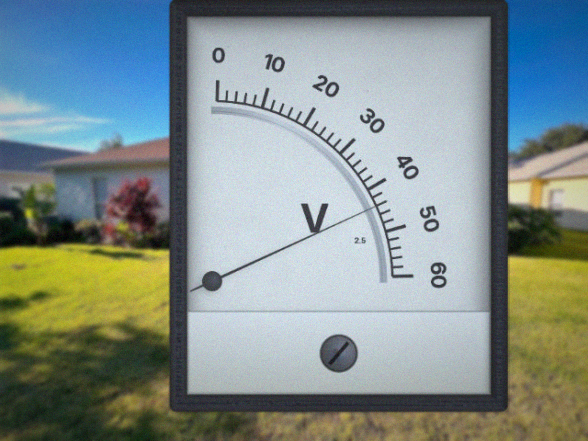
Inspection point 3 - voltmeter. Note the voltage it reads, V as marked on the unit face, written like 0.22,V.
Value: 44,V
